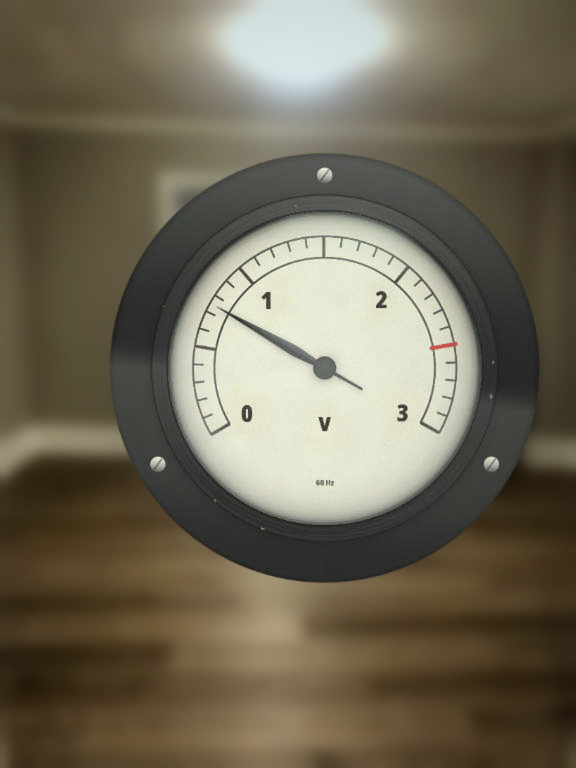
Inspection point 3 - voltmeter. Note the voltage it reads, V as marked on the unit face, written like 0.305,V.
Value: 0.75,V
